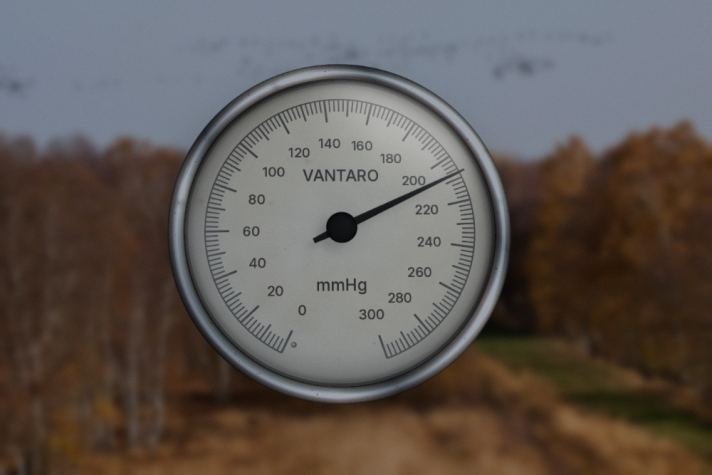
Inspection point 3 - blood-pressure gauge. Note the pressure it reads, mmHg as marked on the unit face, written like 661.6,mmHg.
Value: 208,mmHg
